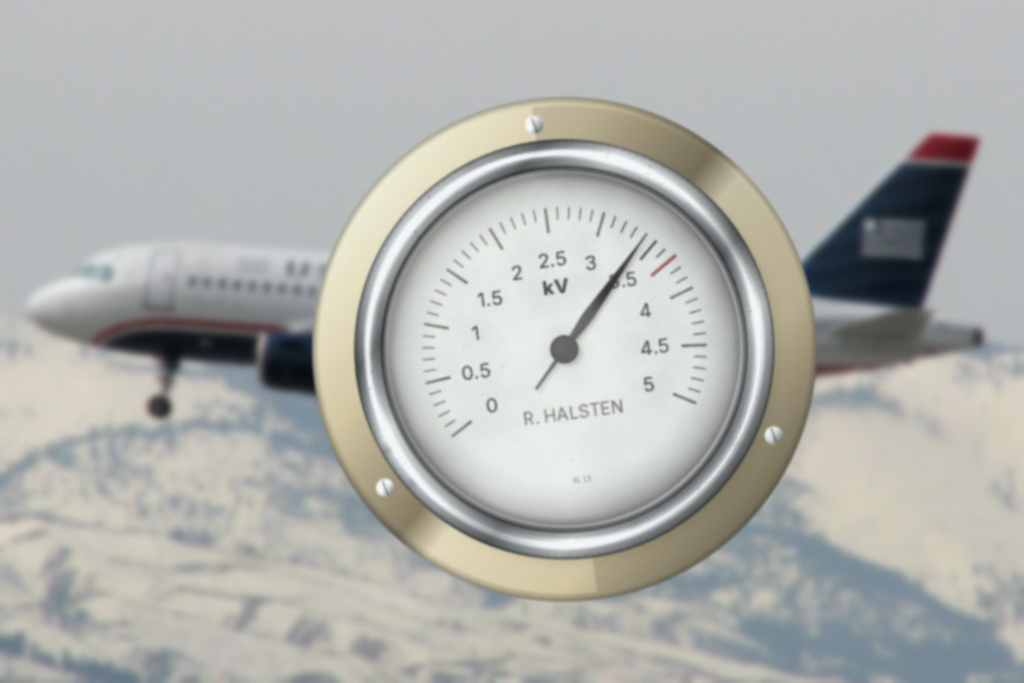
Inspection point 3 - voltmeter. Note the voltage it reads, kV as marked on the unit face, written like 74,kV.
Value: 3.4,kV
